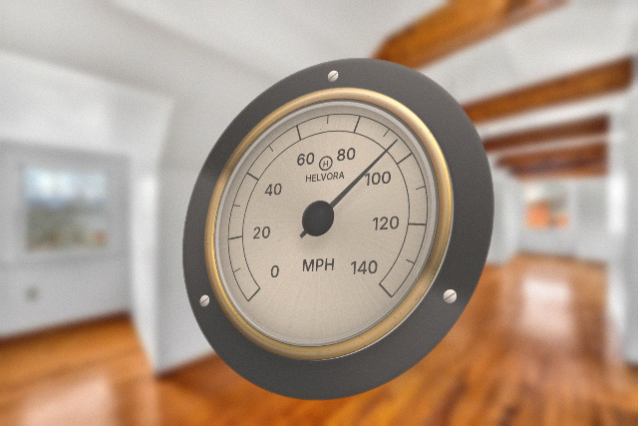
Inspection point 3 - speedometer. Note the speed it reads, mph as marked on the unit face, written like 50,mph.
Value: 95,mph
